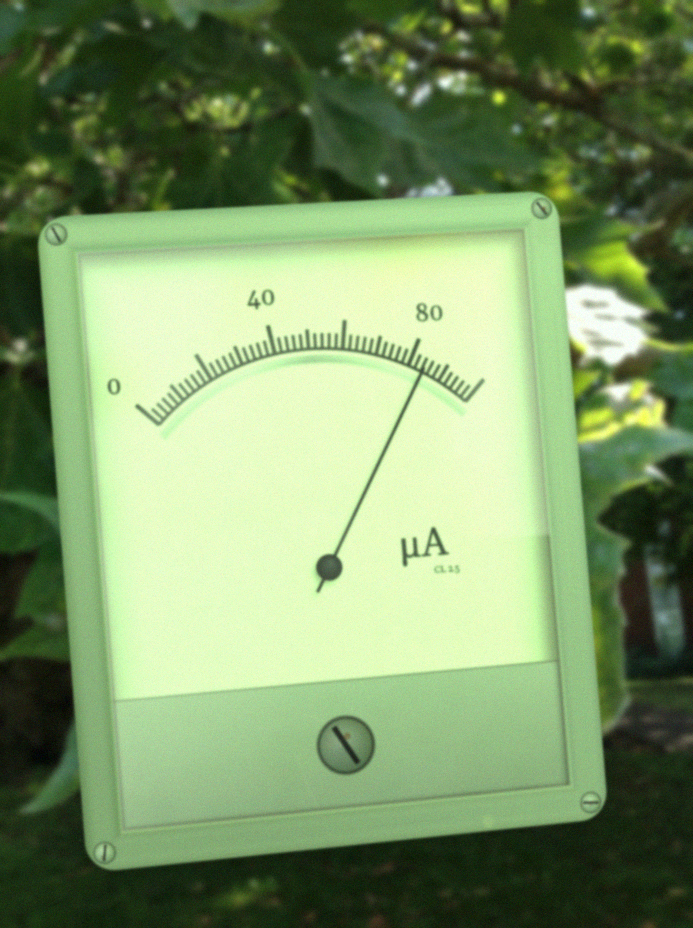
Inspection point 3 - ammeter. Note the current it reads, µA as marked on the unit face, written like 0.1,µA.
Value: 84,µA
